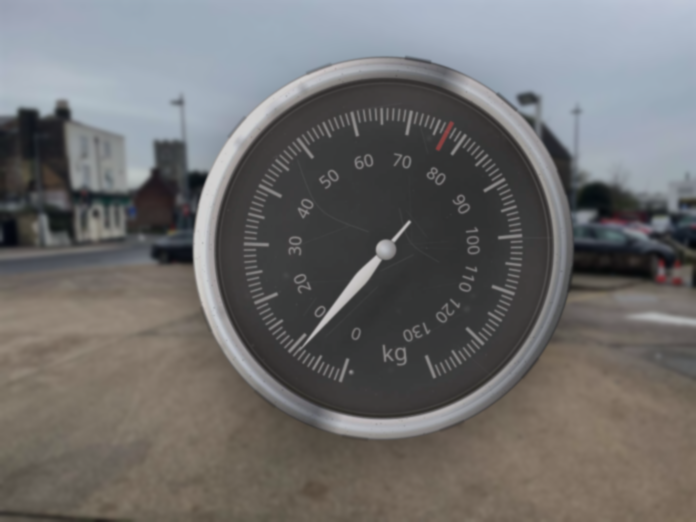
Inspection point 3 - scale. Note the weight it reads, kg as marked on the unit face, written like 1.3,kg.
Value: 9,kg
